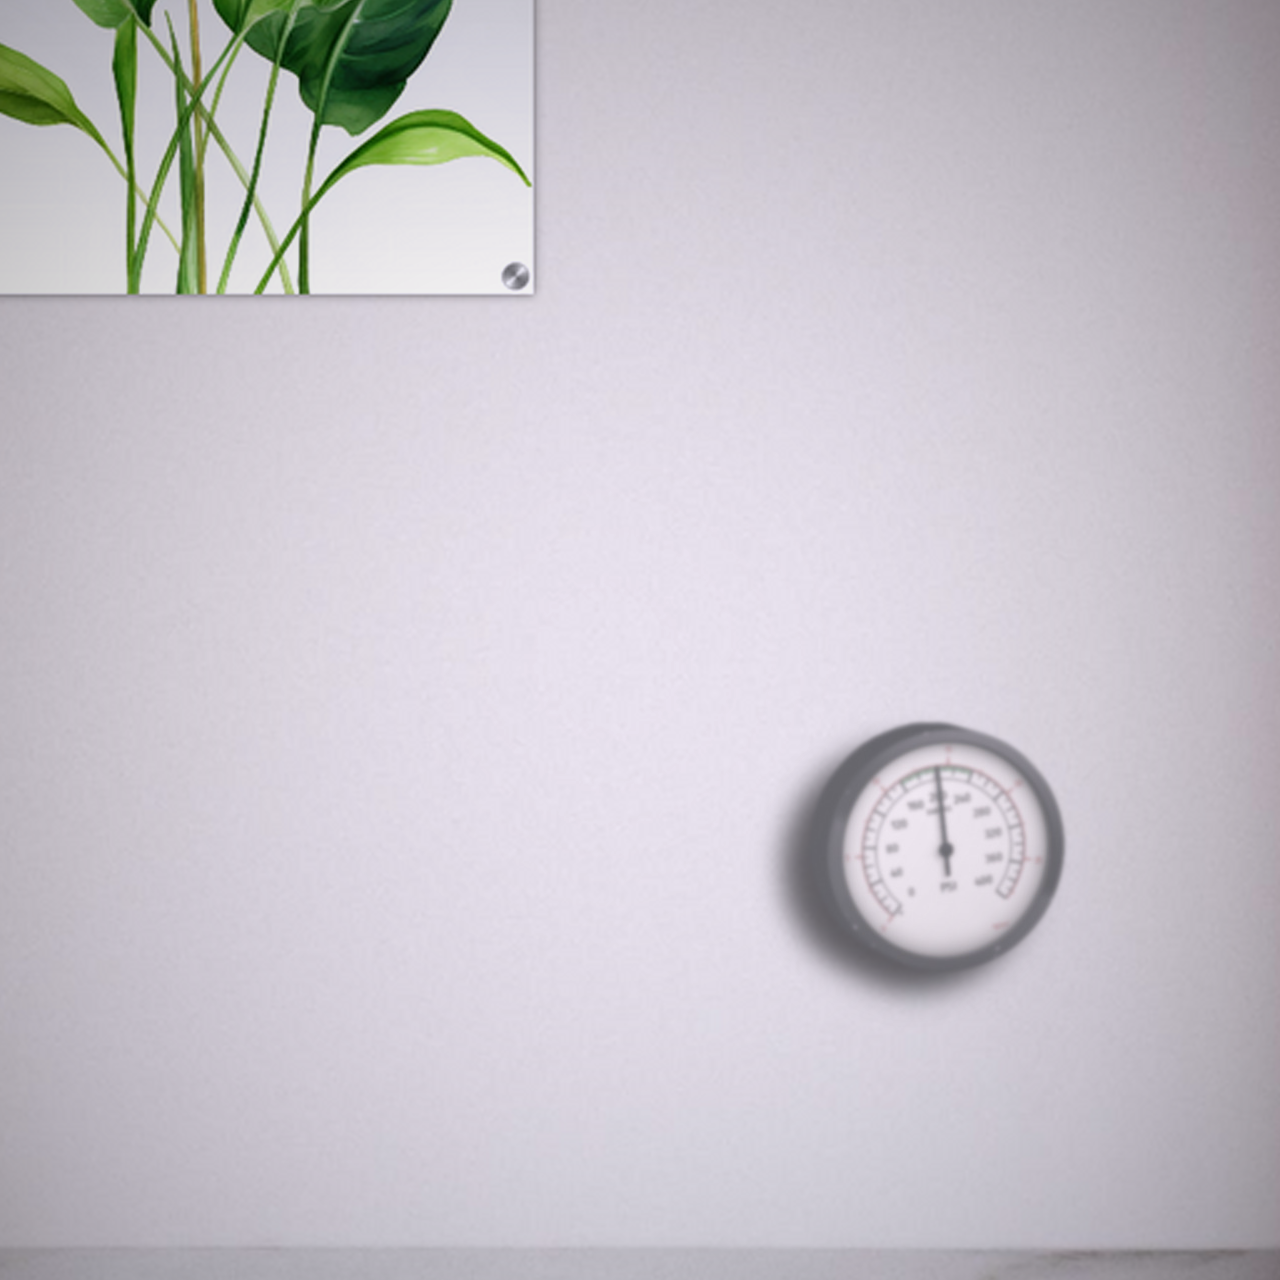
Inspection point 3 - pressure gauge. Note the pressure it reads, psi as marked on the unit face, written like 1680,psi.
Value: 200,psi
